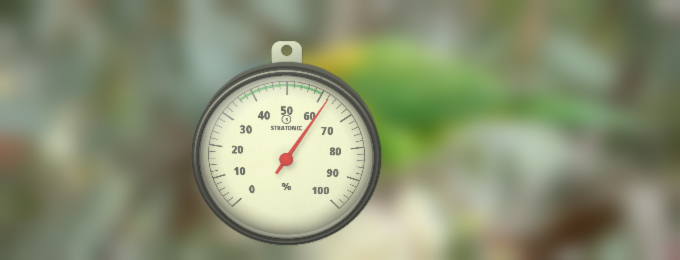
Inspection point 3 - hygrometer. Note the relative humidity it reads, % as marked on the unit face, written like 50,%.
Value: 62,%
